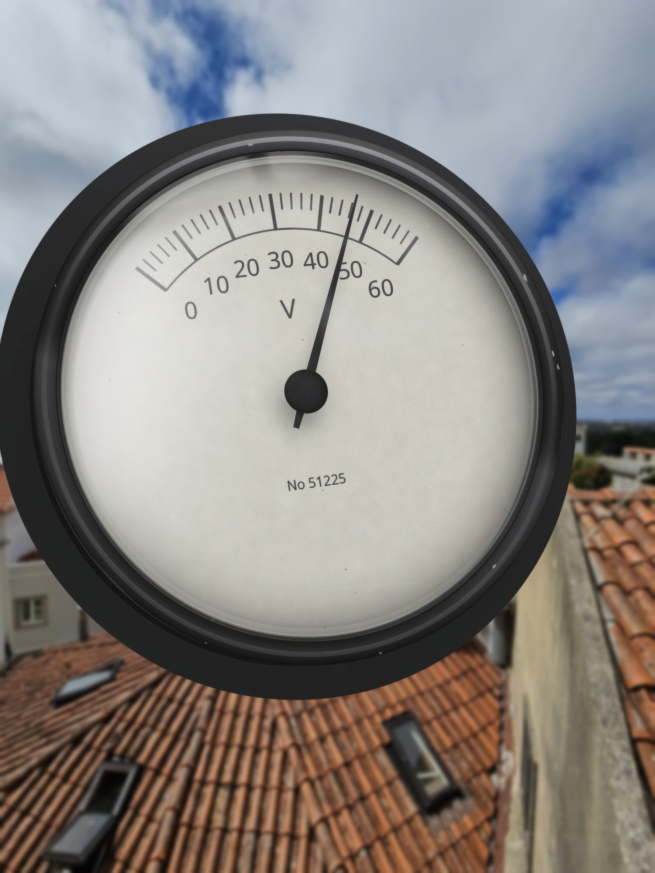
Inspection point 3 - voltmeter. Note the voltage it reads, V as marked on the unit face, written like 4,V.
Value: 46,V
